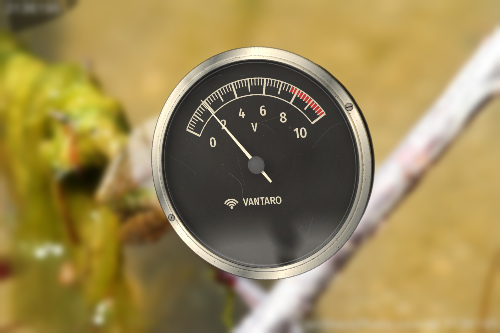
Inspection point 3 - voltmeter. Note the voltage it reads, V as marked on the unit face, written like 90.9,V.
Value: 2,V
